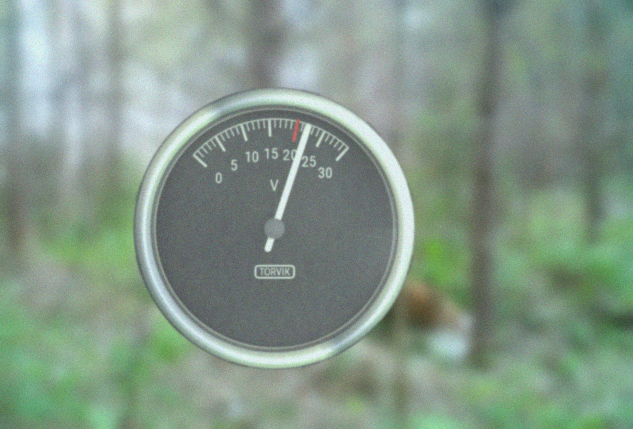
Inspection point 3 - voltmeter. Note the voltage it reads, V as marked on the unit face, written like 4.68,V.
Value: 22,V
